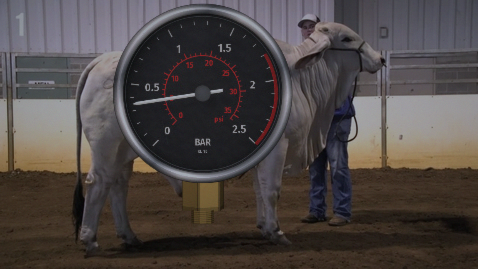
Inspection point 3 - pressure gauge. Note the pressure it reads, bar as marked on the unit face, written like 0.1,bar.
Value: 0.35,bar
